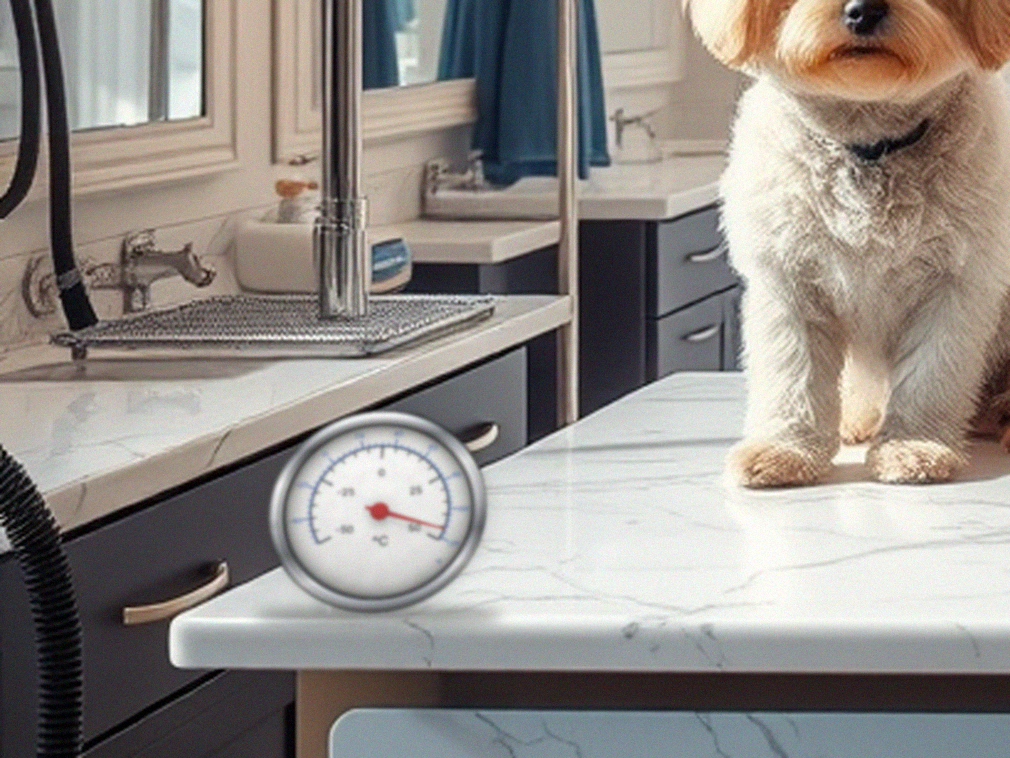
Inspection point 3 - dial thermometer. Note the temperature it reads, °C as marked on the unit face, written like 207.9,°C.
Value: 45,°C
